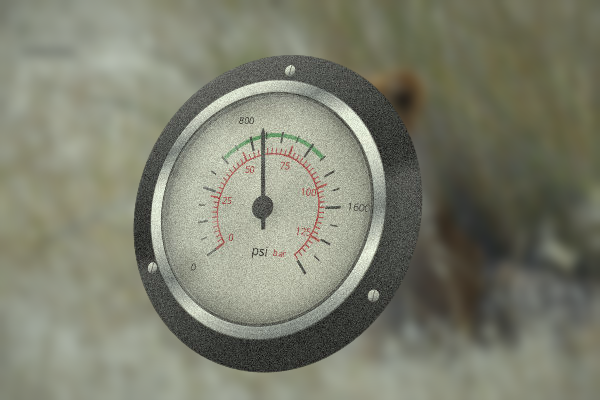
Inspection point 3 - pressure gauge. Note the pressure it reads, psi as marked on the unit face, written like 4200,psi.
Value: 900,psi
